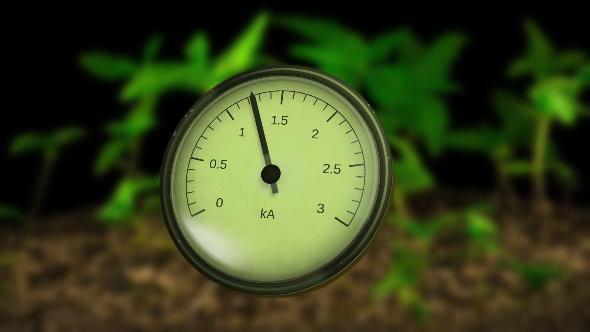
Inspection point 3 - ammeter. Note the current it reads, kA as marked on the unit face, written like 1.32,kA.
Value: 1.25,kA
